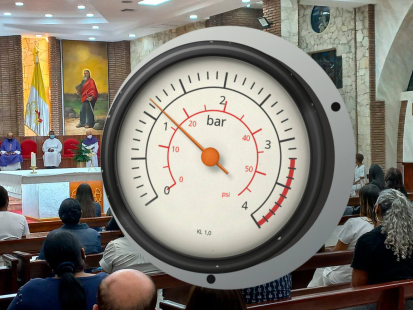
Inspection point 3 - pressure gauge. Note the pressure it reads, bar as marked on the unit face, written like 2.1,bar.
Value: 1.15,bar
